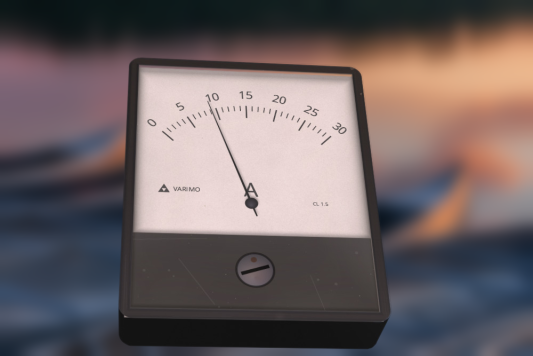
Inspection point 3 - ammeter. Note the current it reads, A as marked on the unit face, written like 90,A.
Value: 9,A
